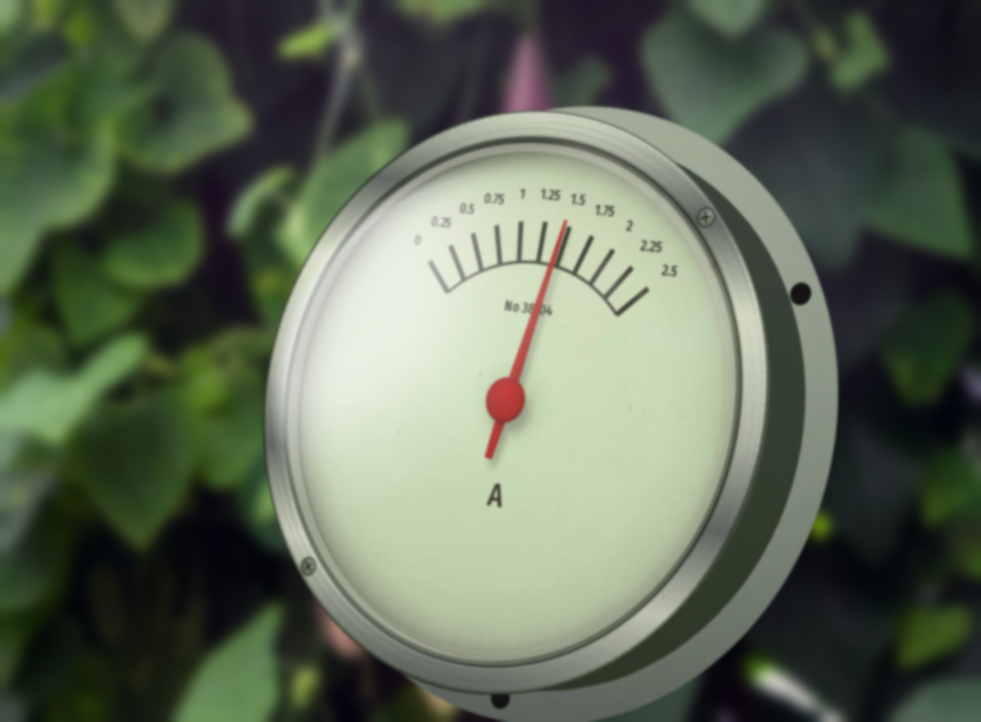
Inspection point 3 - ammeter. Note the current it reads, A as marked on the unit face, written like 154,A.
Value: 1.5,A
